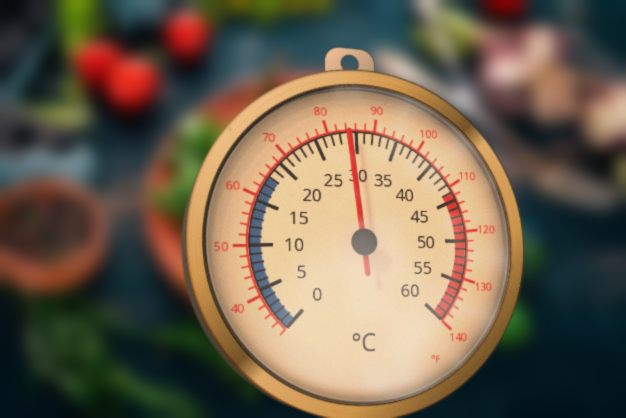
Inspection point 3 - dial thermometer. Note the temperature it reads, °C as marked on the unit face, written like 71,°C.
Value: 29,°C
